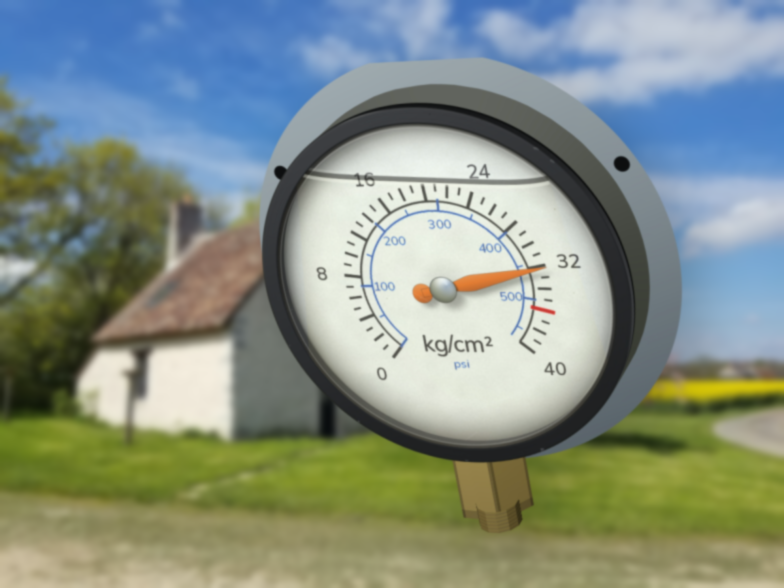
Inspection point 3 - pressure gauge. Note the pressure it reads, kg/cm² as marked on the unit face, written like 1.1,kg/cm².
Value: 32,kg/cm²
